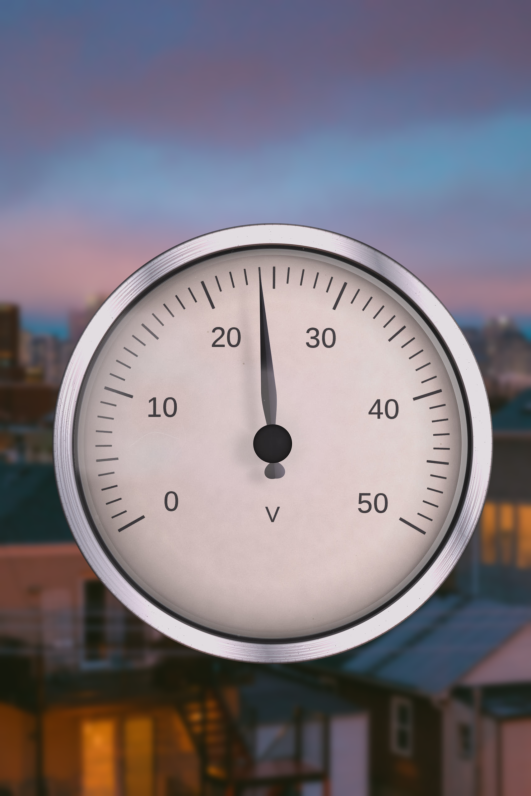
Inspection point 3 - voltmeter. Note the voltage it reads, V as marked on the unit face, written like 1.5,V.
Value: 24,V
